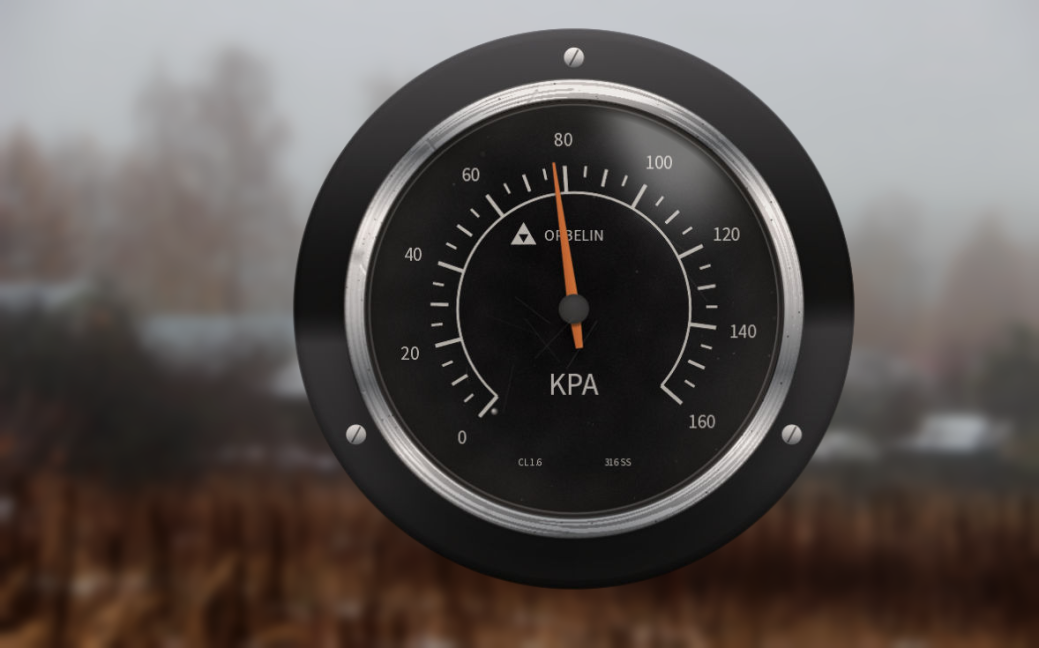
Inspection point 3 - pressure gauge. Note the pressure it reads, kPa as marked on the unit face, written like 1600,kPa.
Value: 77.5,kPa
